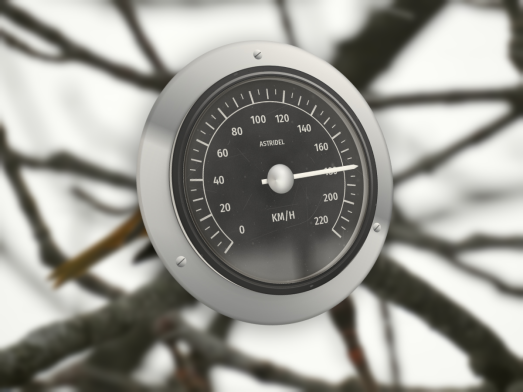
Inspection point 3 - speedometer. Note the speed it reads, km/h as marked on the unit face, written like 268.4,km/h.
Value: 180,km/h
